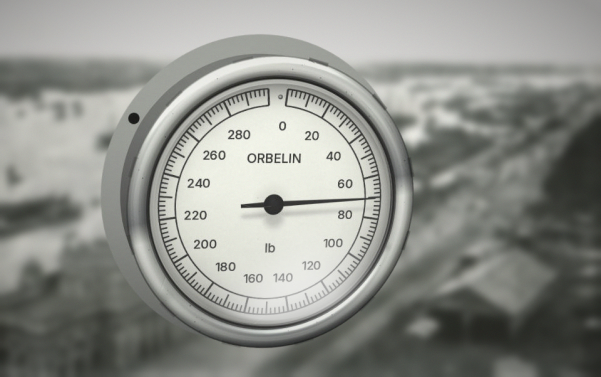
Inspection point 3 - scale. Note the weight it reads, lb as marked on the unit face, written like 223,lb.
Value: 70,lb
